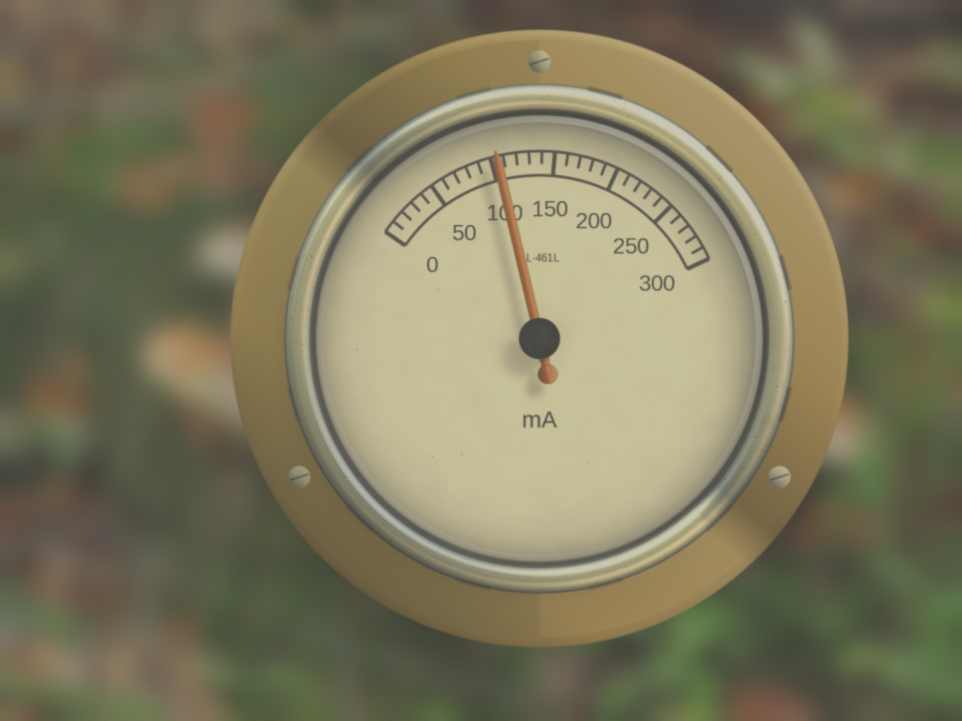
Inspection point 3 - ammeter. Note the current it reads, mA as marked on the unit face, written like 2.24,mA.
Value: 105,mA
